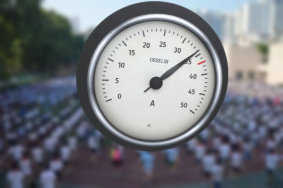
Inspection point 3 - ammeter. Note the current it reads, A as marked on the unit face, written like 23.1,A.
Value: 34,A
